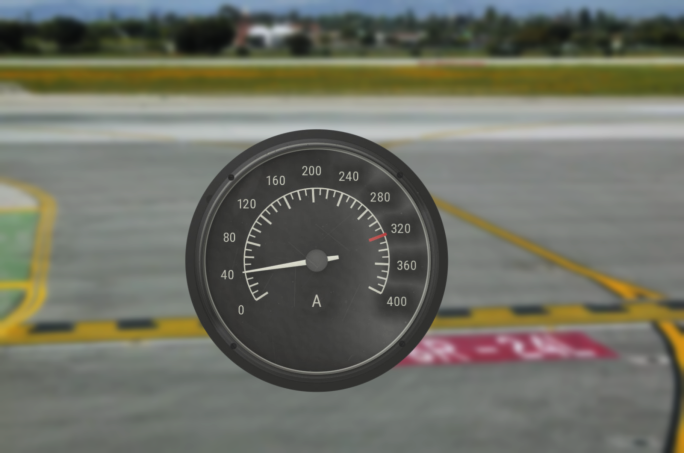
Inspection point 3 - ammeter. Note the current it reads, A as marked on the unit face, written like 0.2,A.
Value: 40,A
